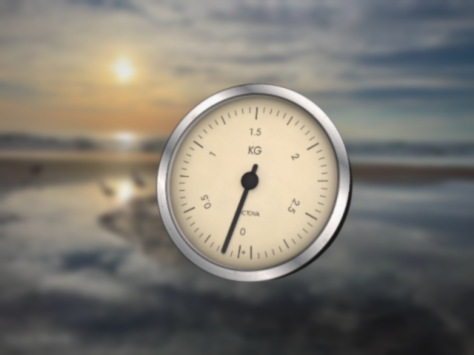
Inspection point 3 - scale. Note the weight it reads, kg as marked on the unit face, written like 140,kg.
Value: 0.1,kg
